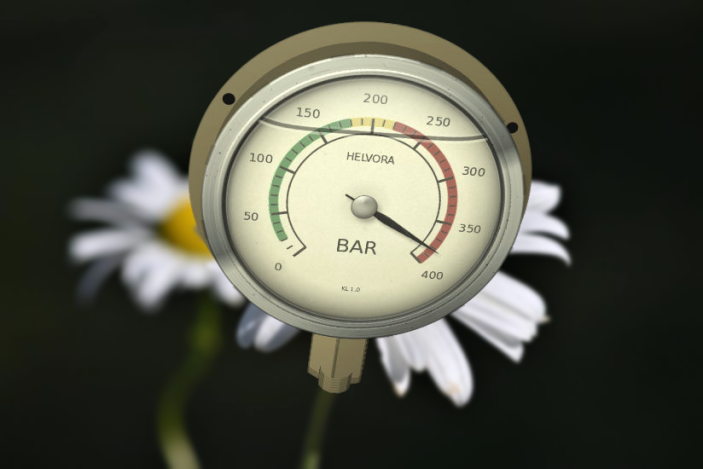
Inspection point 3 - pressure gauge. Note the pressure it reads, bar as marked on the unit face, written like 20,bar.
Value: 380,bar
